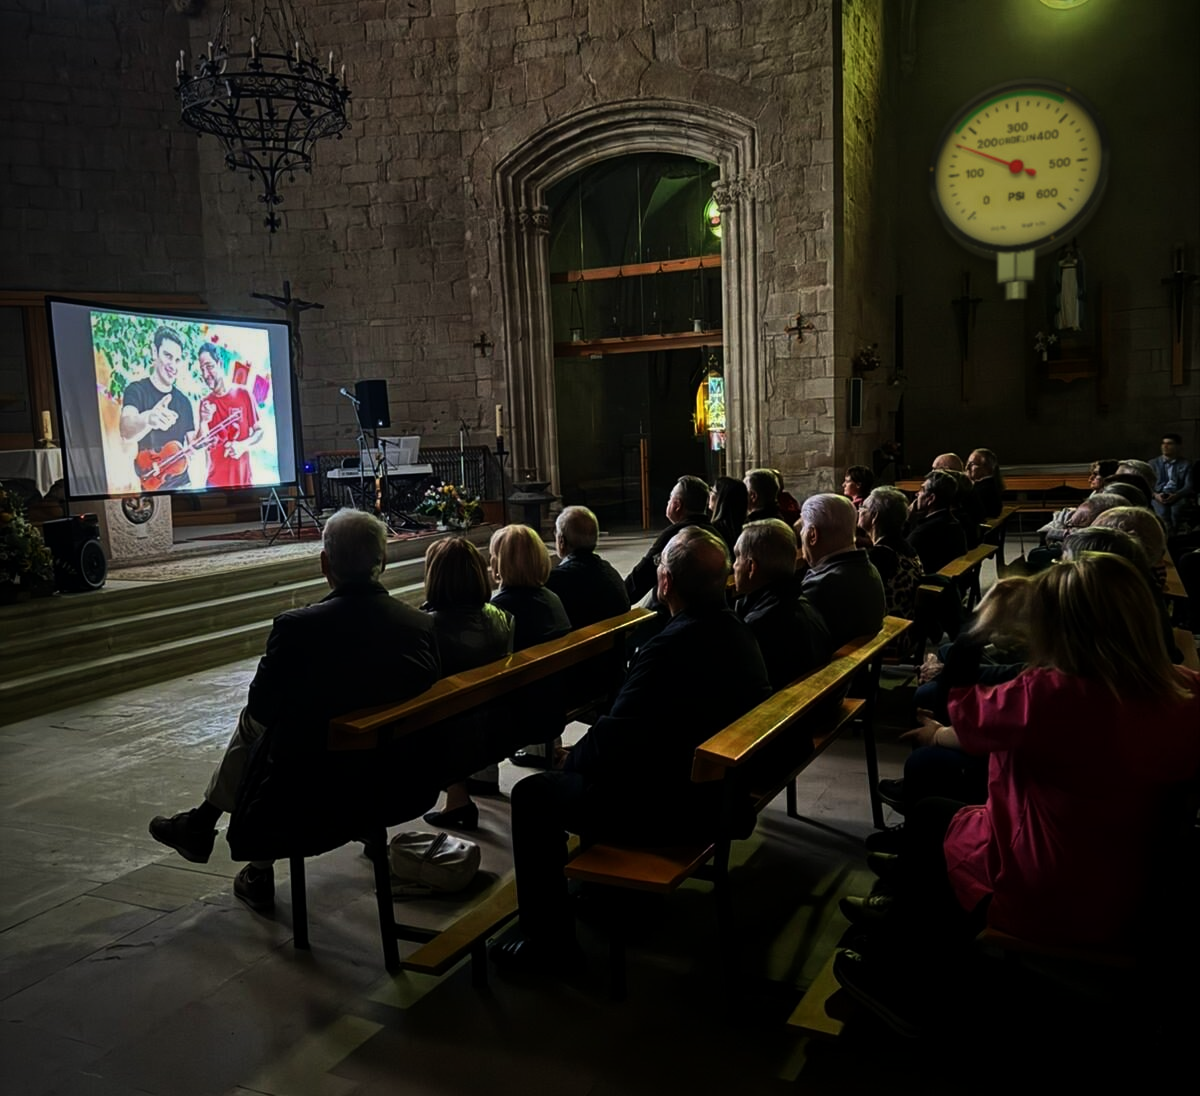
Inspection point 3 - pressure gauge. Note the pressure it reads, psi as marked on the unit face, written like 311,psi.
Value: 160,psi
